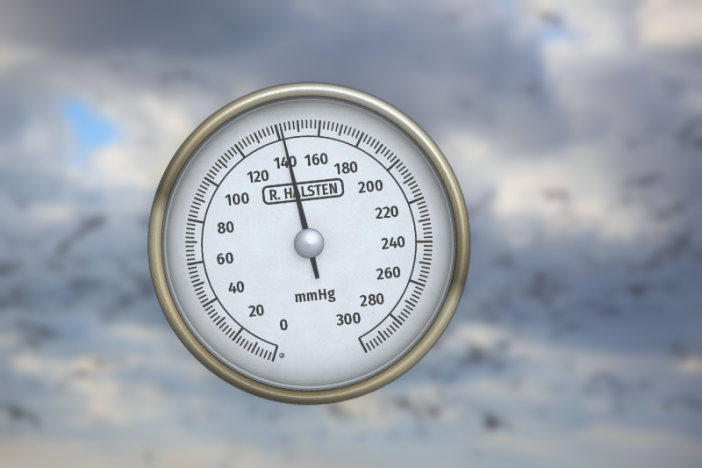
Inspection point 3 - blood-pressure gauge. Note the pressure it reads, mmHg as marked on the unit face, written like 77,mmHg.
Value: 142,mmHg
